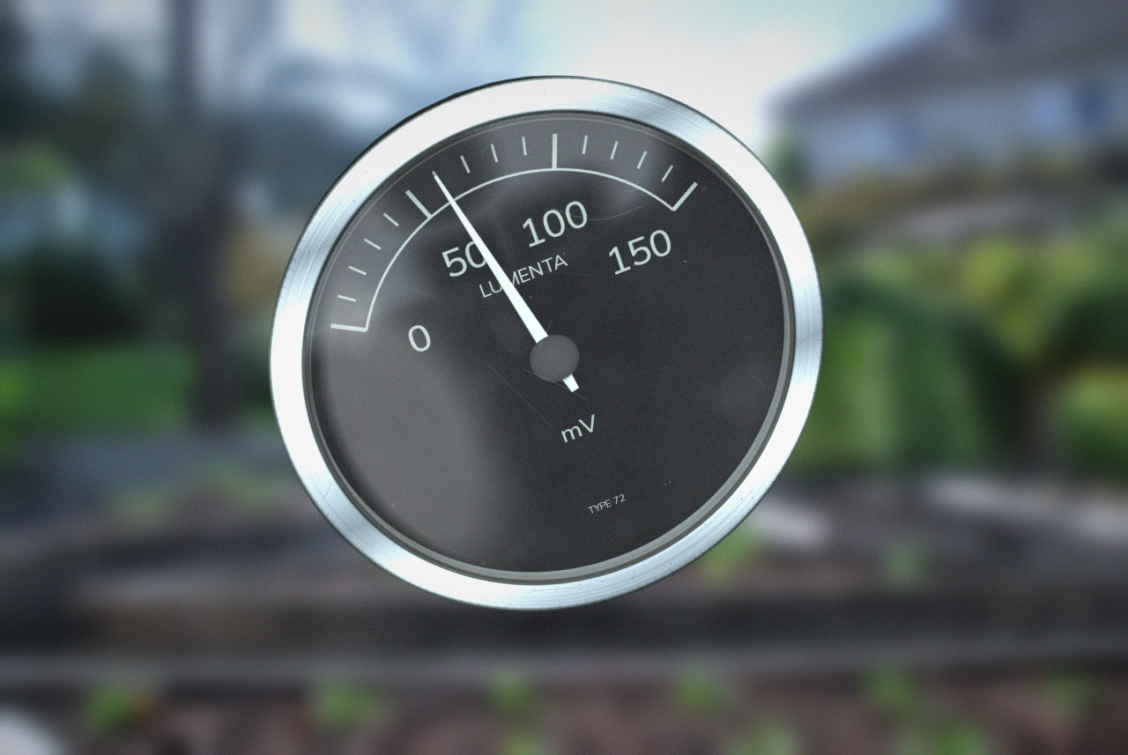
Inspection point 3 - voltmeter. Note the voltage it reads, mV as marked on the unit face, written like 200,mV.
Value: 60,mV
